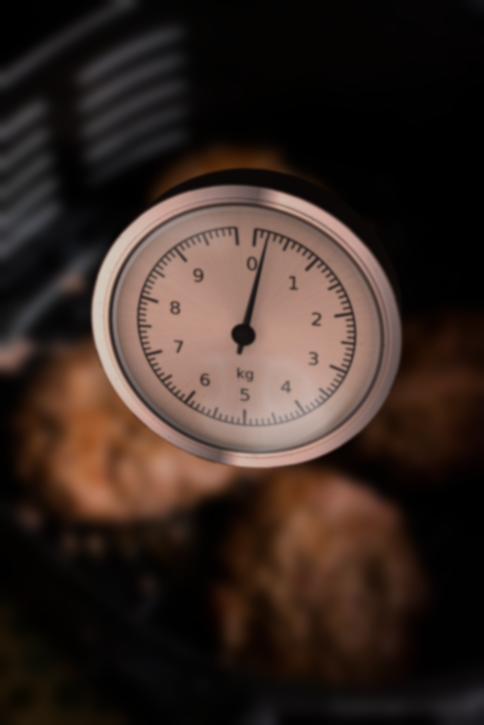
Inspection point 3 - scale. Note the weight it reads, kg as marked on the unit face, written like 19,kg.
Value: 0.2,kg
